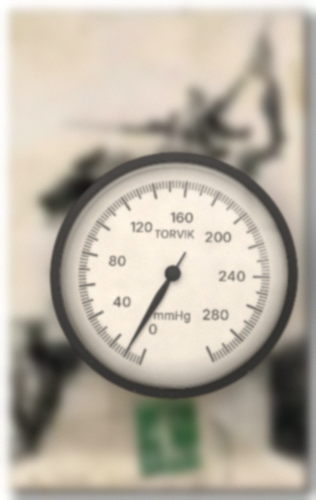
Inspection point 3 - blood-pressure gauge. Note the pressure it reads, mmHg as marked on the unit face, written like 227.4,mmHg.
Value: 10,mmHg
